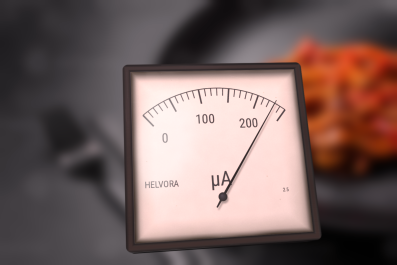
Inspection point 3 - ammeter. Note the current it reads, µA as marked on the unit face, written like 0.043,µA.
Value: 230,µA
